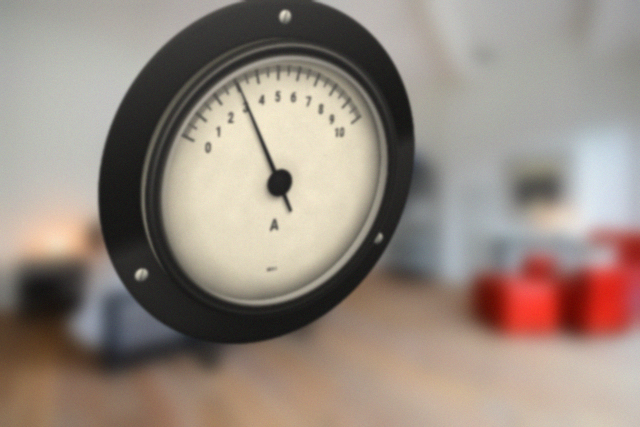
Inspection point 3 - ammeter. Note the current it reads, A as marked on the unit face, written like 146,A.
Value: 3,A
